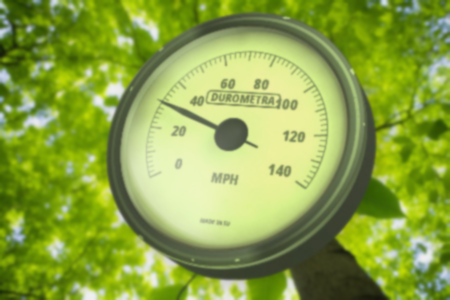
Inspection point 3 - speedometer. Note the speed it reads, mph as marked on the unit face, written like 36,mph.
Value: 30,mph
